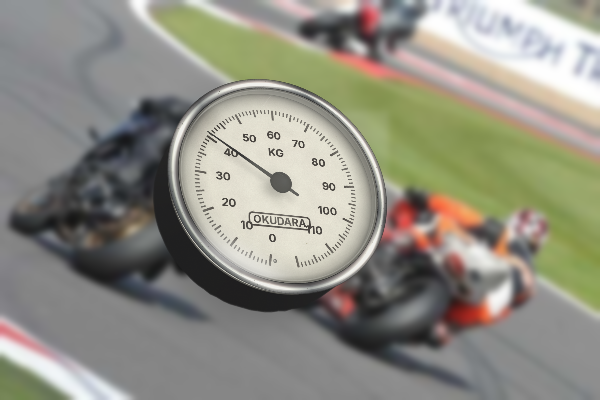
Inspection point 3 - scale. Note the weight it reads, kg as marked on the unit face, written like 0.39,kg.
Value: 40,kg
